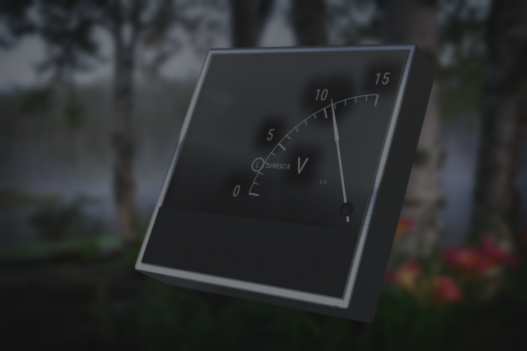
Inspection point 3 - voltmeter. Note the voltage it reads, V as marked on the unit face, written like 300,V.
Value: 11,V
